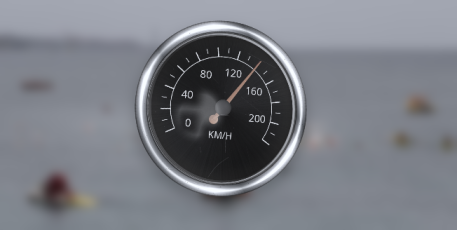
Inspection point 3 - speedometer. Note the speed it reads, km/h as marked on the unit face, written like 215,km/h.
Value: 140,km/h
